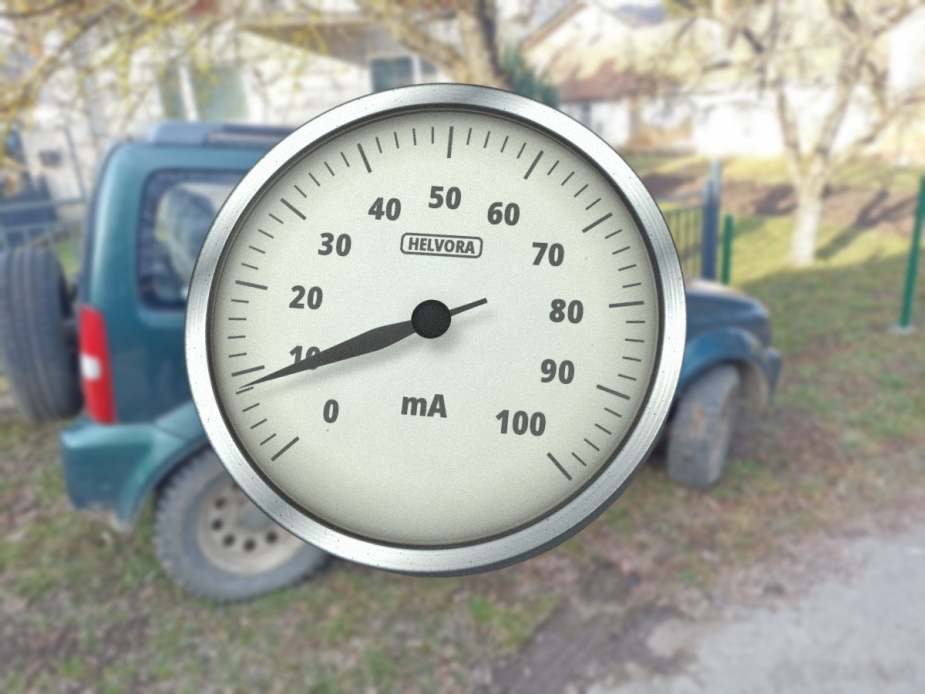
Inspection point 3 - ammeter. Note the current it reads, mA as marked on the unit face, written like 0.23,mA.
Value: 8,mA
